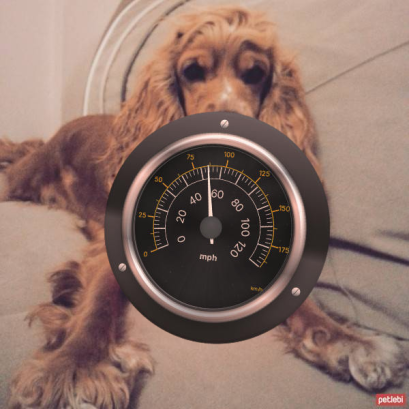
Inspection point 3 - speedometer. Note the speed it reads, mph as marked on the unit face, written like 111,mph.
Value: 54,mph
